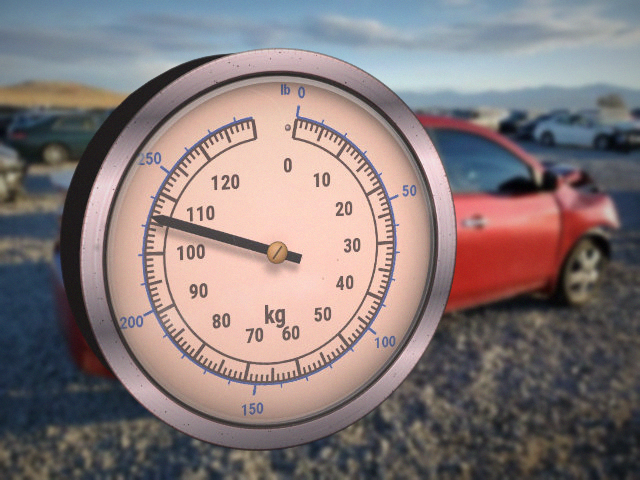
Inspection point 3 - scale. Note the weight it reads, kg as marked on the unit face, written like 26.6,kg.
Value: 106,kg
